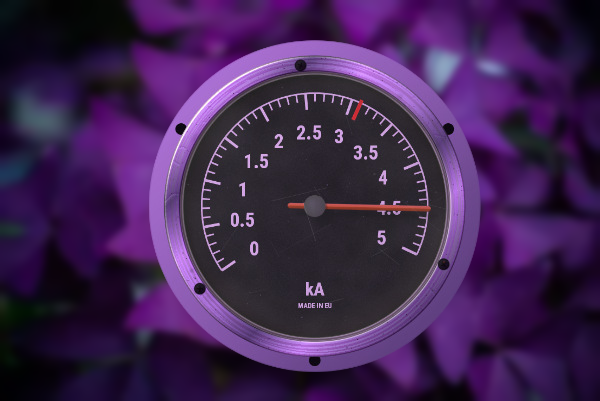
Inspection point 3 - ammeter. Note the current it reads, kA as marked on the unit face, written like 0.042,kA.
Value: 4.5,kA
